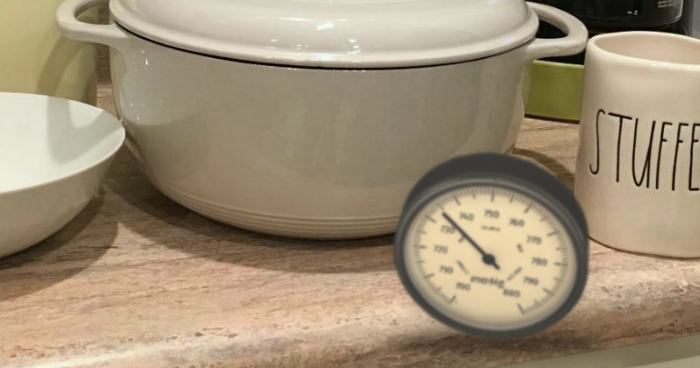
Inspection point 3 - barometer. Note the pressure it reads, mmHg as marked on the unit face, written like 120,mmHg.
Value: 735,mmHg
